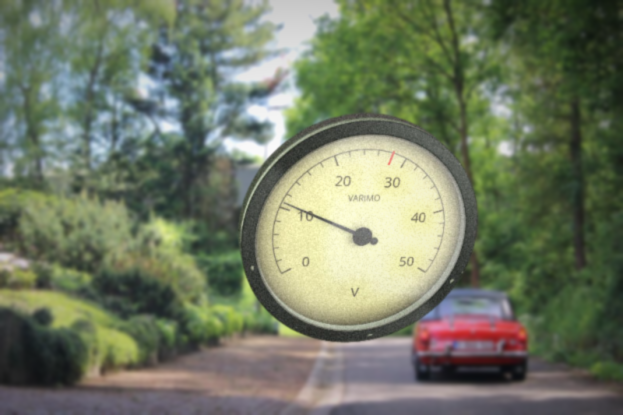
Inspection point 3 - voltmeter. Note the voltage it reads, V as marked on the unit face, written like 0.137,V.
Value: 11,V
